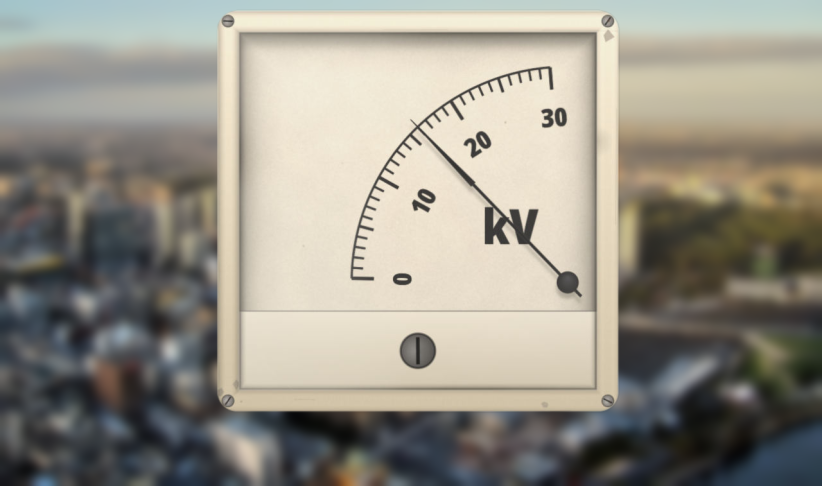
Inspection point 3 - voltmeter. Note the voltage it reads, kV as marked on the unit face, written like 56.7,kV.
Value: 16,kV
